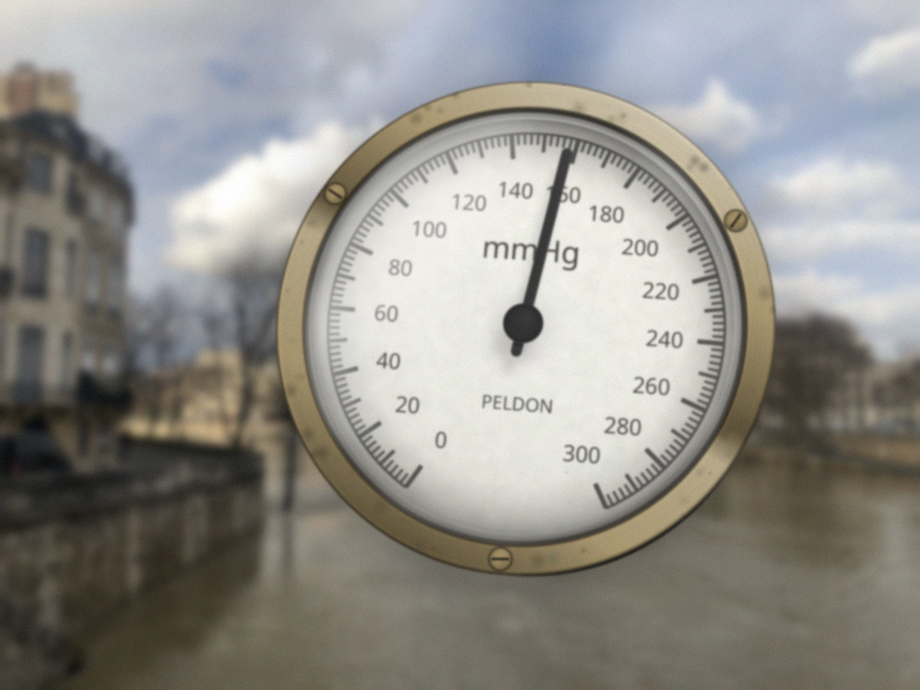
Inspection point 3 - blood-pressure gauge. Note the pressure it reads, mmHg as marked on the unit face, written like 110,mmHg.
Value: 158,mmHg
